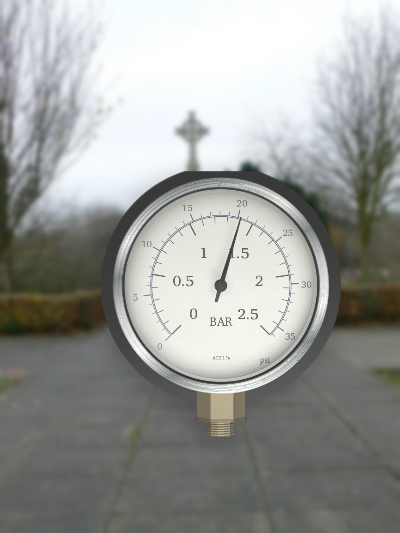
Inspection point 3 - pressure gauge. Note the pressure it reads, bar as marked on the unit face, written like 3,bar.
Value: 1.4,bar
